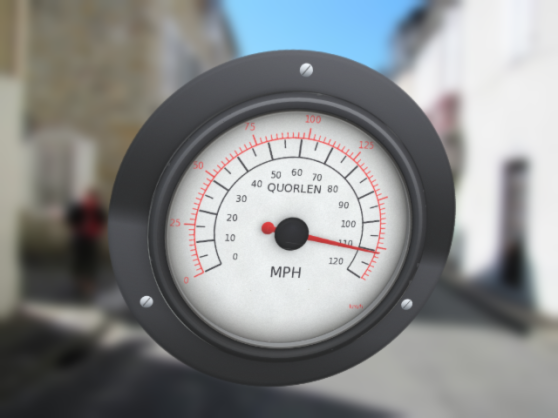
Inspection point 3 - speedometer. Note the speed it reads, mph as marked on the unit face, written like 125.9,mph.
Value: 110,mph
